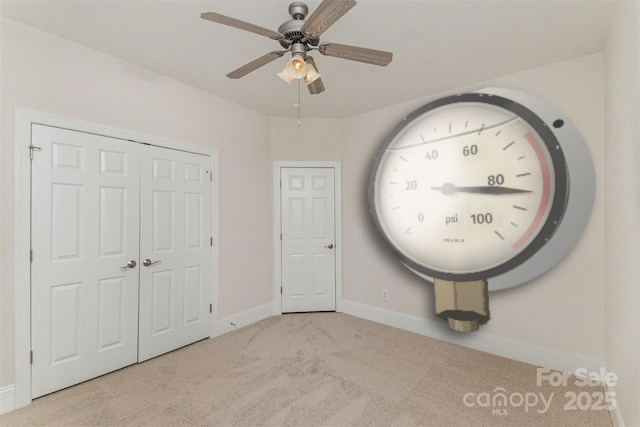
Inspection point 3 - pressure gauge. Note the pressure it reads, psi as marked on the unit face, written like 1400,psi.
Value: 85,psi
